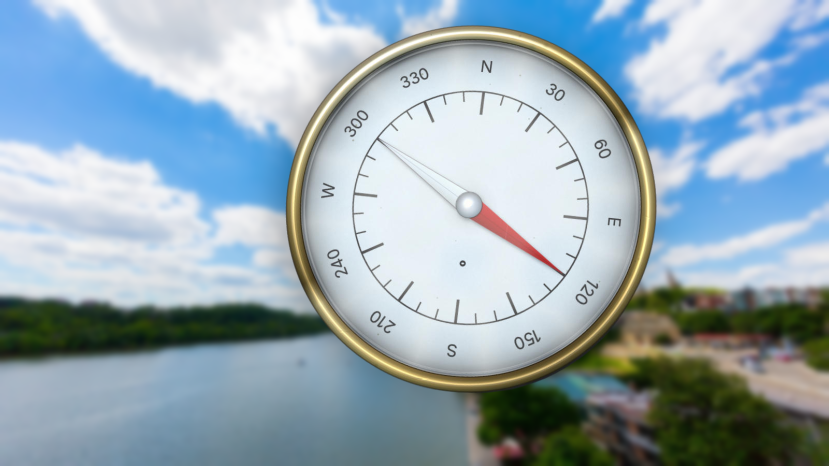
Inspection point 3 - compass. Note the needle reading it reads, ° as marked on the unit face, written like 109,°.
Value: 120,°
